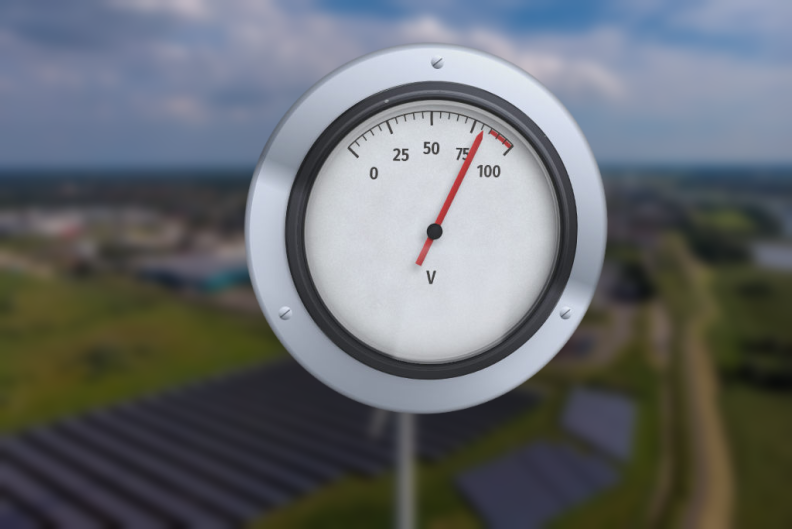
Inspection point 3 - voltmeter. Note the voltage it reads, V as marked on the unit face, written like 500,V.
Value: 80,V
